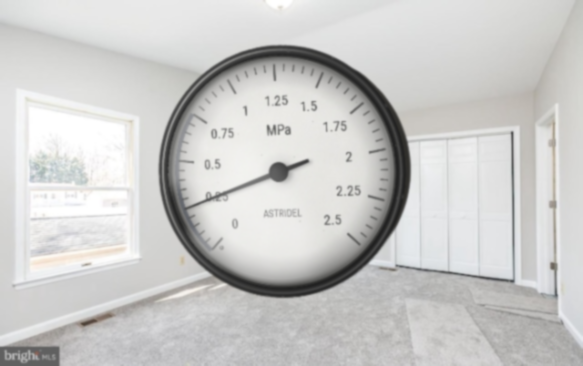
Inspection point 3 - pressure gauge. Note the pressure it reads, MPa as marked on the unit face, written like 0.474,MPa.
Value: 0.25,MPa
